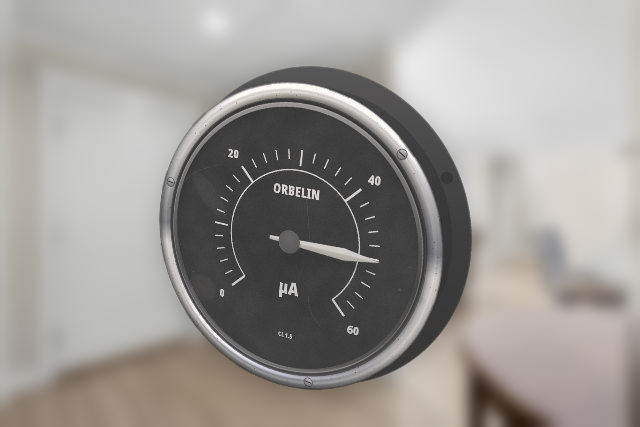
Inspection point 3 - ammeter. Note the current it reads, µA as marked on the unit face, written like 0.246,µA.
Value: 50,µA
